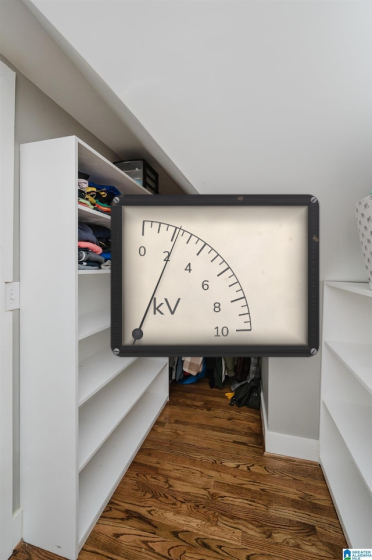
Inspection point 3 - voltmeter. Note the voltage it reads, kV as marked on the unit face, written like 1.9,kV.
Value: 2.25,kV
